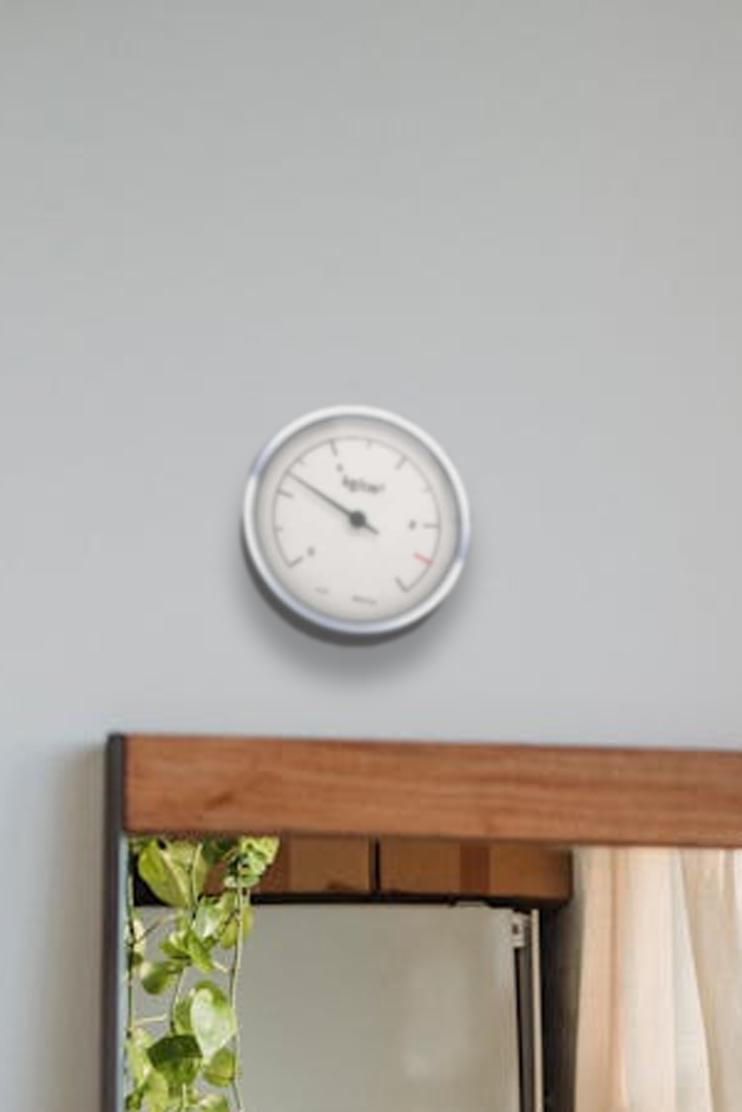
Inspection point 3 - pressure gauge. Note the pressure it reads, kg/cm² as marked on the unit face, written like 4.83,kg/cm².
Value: 2.5,kg/cm²
